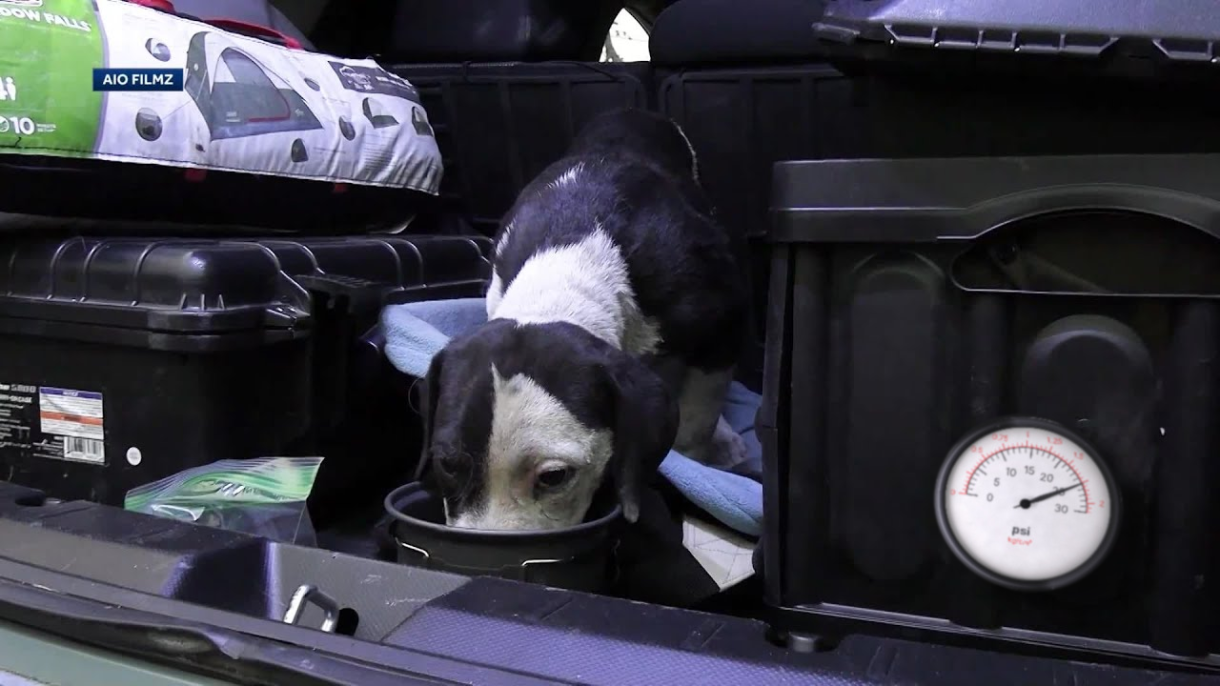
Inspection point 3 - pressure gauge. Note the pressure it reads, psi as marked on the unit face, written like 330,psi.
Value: 25,psi
